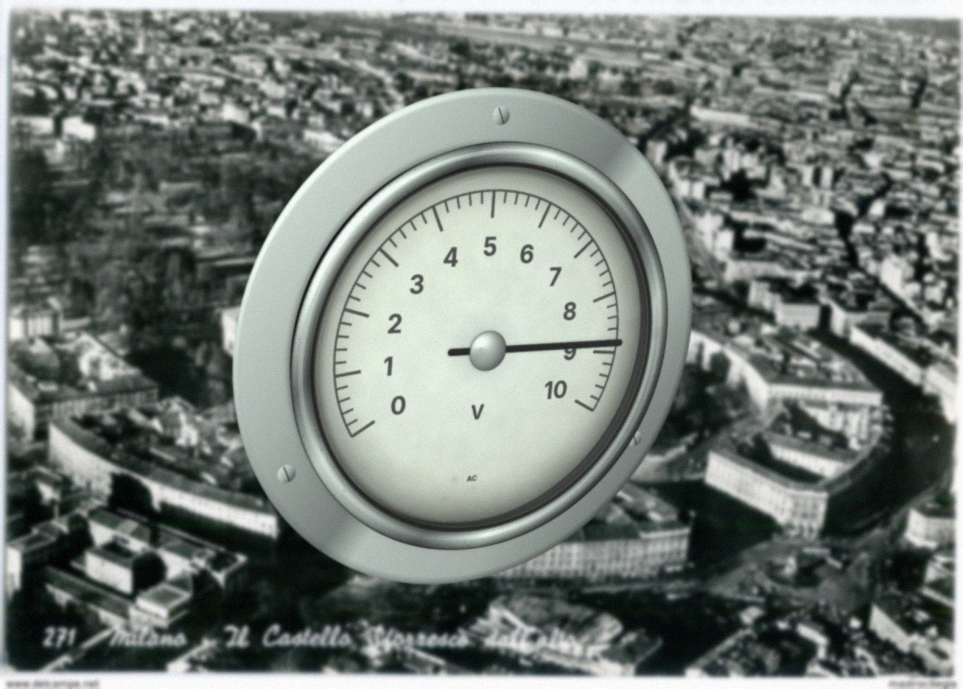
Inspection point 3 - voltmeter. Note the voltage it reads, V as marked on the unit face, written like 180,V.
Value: 8.8,V
